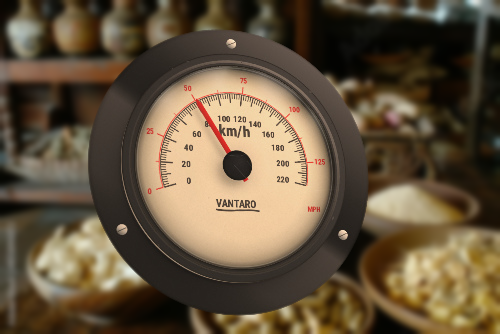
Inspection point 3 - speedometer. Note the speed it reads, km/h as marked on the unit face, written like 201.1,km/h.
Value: 80,km/h
